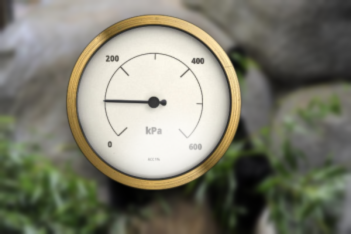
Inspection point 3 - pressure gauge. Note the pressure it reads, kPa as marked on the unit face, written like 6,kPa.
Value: 100,kPa
